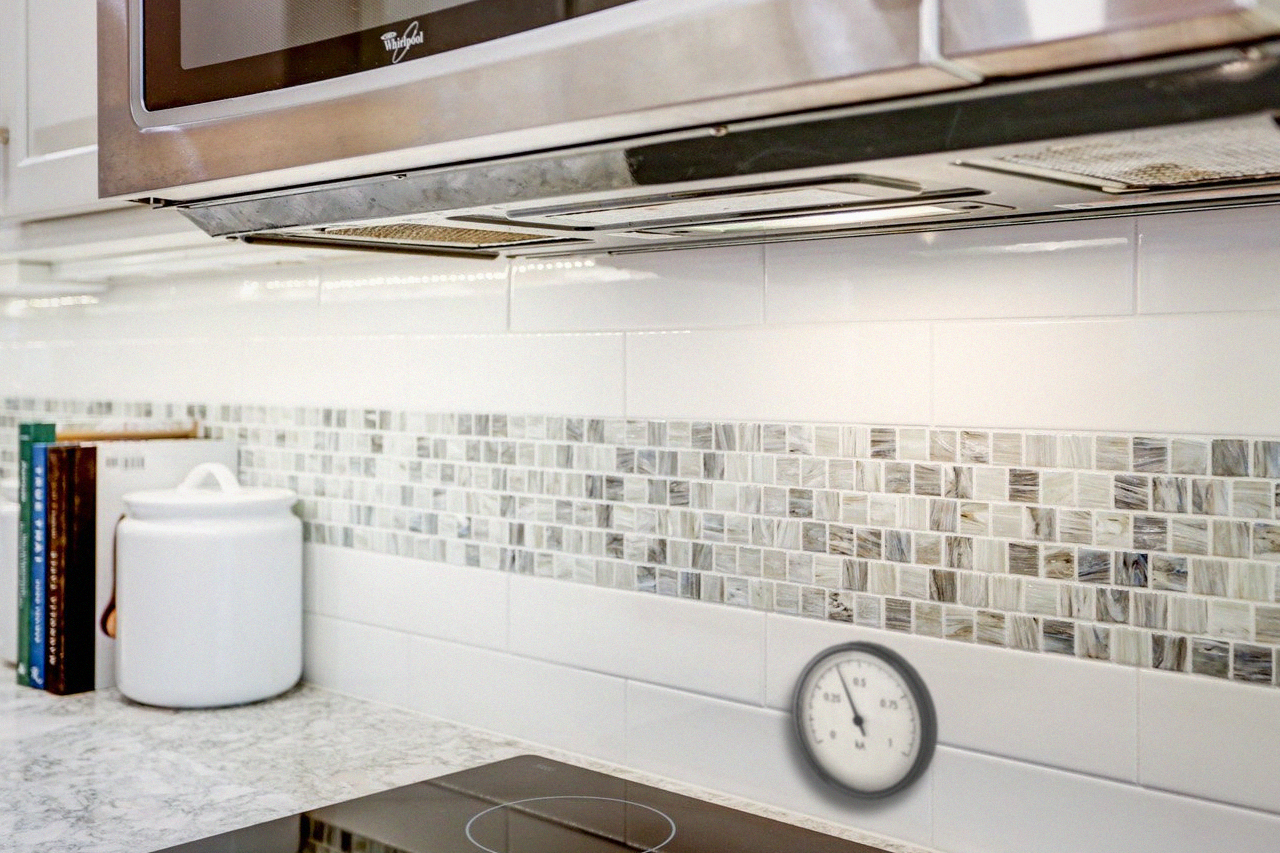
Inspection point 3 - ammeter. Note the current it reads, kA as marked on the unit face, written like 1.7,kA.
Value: 0.4,kA
